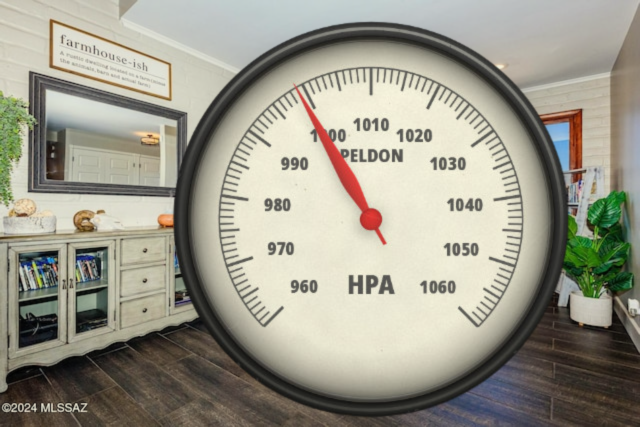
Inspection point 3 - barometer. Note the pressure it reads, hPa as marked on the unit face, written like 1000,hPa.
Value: 999,hPa
